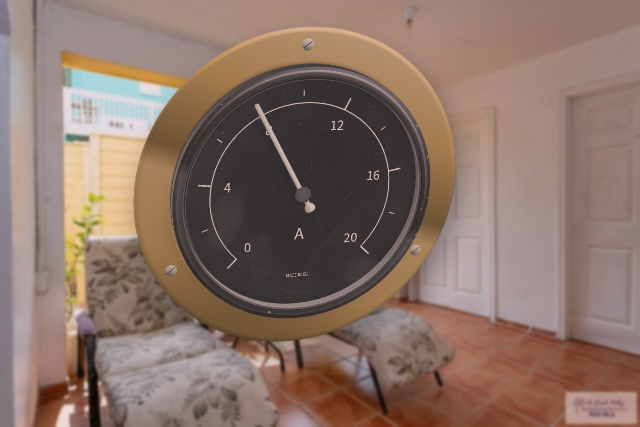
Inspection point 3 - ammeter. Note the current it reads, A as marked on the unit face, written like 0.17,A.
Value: 8,A
